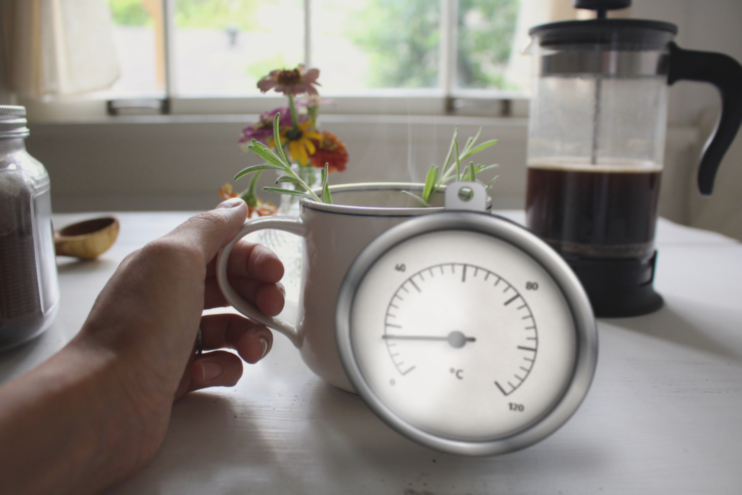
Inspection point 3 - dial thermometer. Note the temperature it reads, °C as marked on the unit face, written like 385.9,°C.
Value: 16,°C
